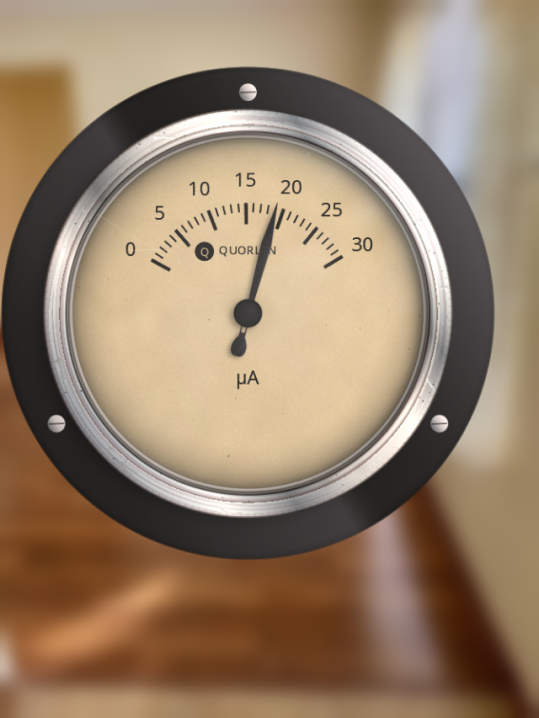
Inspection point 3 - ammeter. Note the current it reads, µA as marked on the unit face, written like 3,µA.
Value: 19,µA
